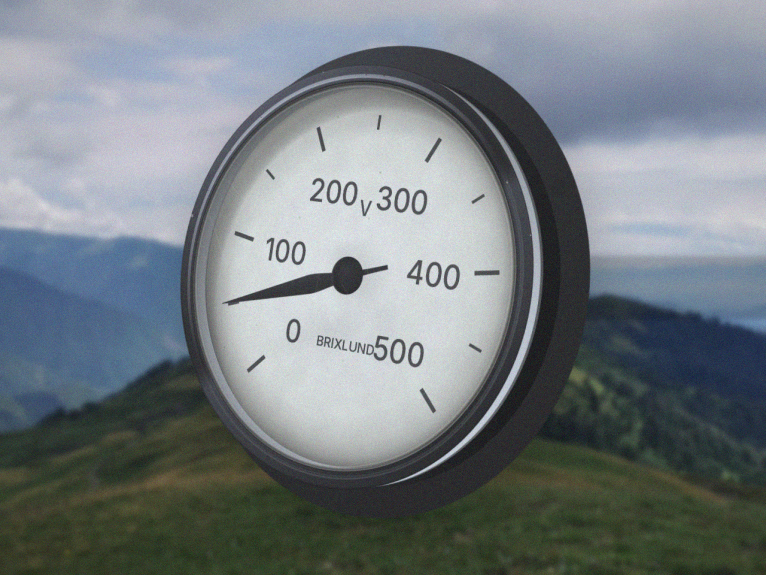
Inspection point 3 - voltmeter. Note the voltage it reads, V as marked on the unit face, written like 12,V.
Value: 50,V
